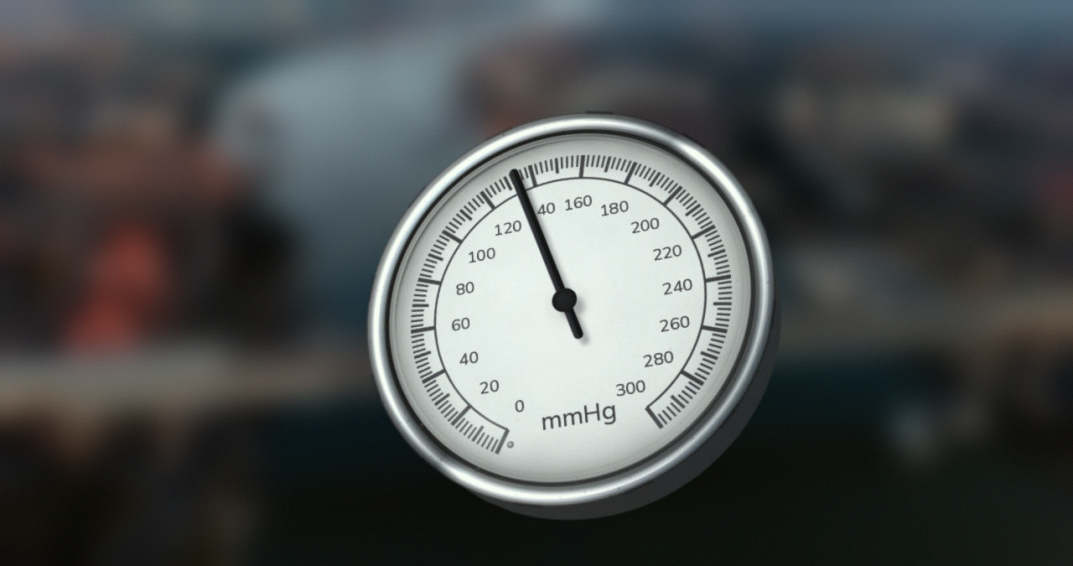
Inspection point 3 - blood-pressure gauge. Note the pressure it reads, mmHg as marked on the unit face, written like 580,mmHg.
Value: 134,mmHg
